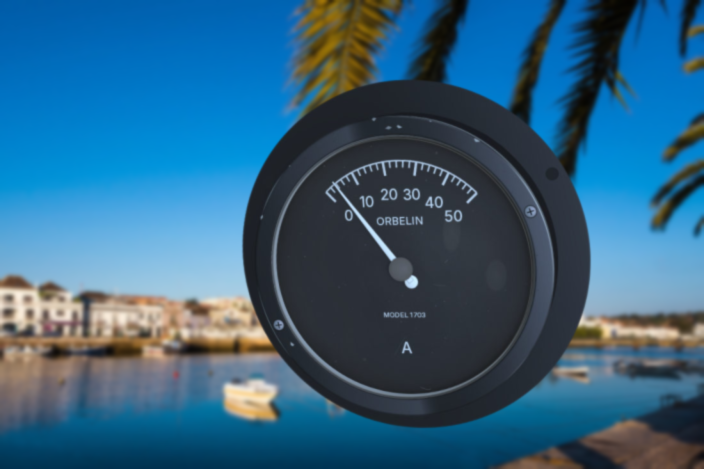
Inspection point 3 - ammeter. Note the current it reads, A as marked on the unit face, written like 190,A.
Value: 4,A
